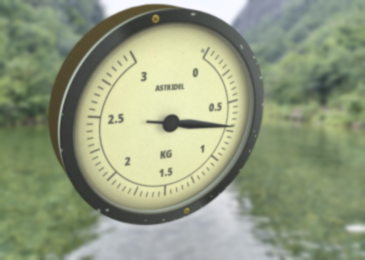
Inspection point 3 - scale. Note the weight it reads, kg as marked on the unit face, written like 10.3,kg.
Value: 0.7,kg
